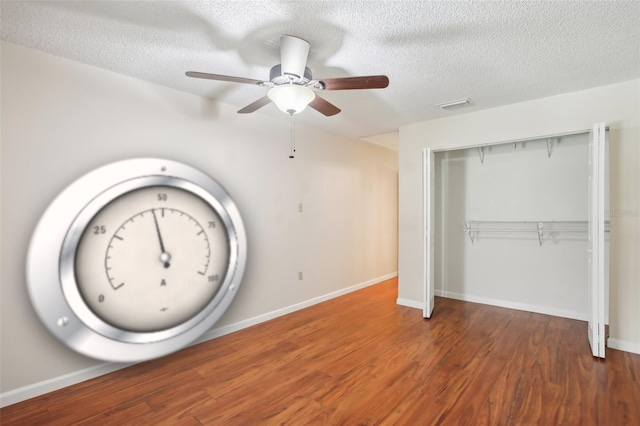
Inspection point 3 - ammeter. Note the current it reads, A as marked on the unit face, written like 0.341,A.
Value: 45,A
